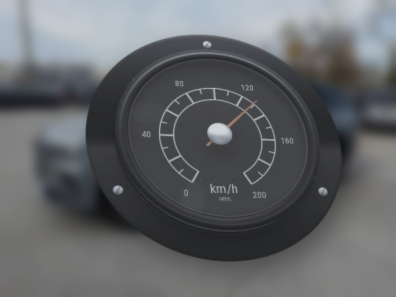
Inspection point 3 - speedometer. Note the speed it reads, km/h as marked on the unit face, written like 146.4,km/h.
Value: 130,km/h
